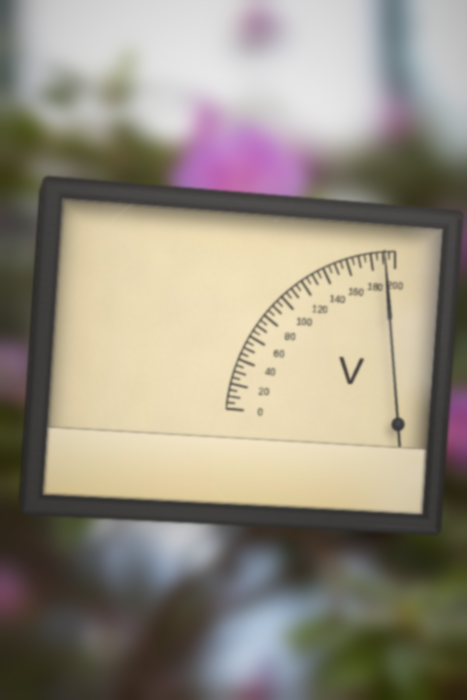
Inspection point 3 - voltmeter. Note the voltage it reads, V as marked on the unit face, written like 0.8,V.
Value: 190,V
